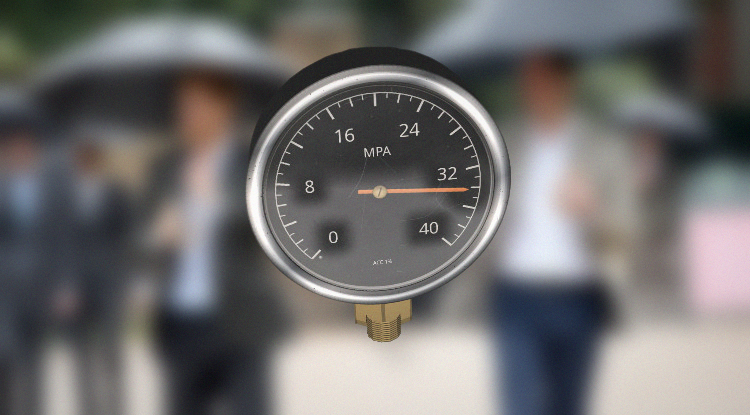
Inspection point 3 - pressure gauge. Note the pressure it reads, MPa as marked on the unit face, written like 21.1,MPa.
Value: 34,MPa
